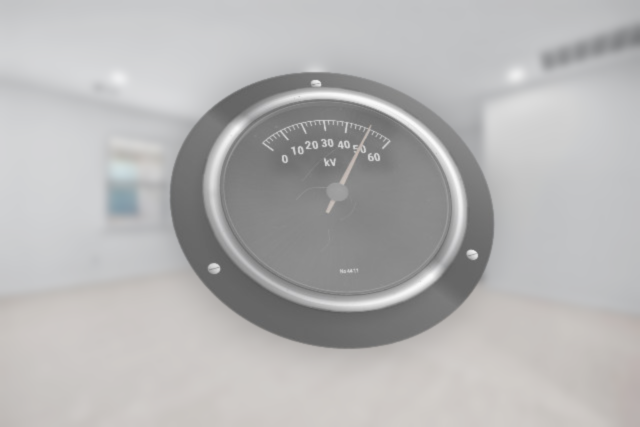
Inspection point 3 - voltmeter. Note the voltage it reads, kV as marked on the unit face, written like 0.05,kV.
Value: 50,kV
